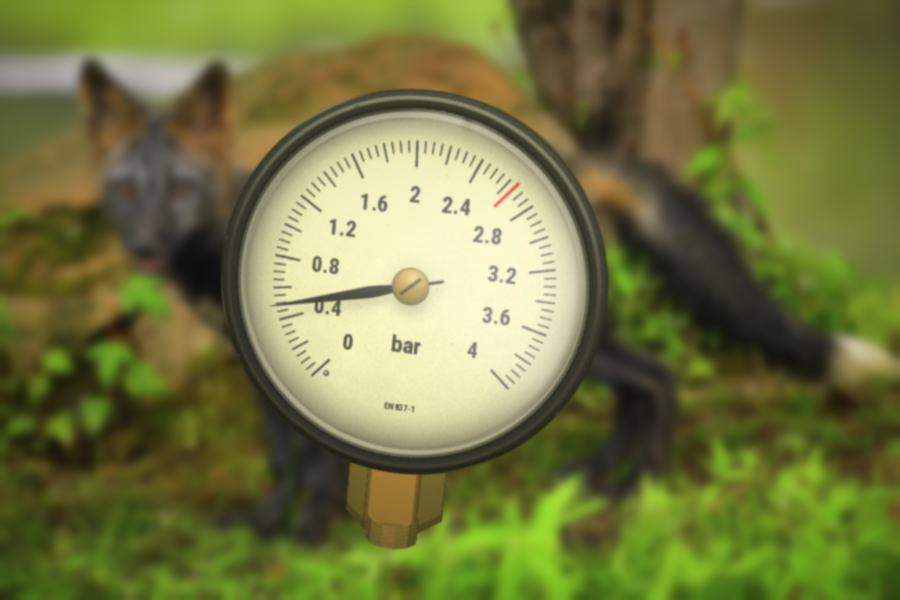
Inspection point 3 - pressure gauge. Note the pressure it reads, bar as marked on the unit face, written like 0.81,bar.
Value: 0.5,bar
